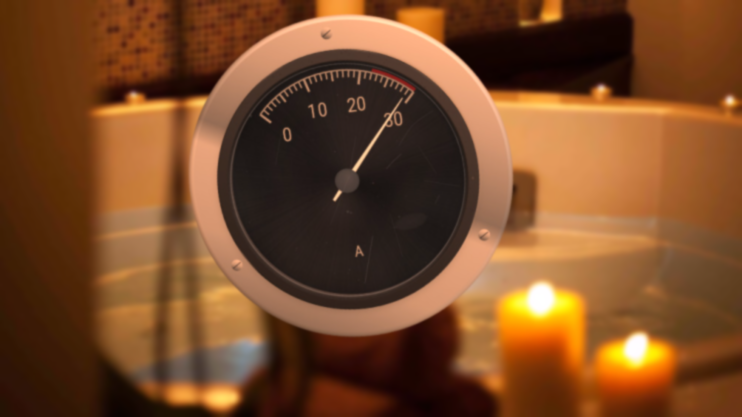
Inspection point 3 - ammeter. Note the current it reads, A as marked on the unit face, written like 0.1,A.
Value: 29,A
